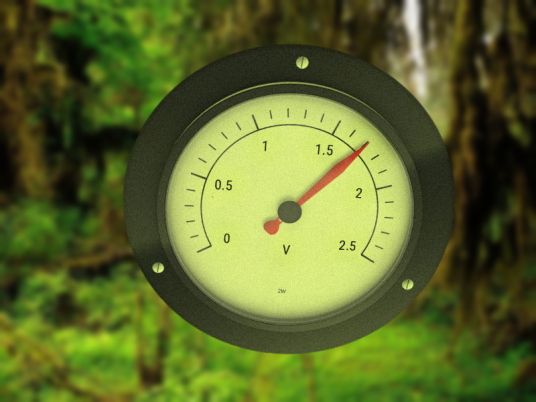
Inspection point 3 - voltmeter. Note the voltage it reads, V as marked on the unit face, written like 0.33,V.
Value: 1.7,V
